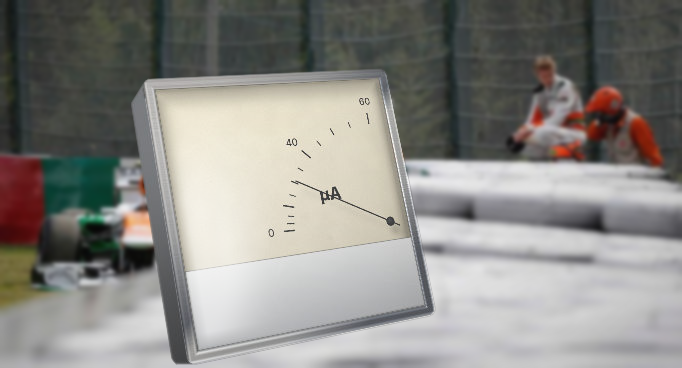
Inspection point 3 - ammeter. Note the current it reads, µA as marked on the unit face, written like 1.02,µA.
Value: 30,µA
